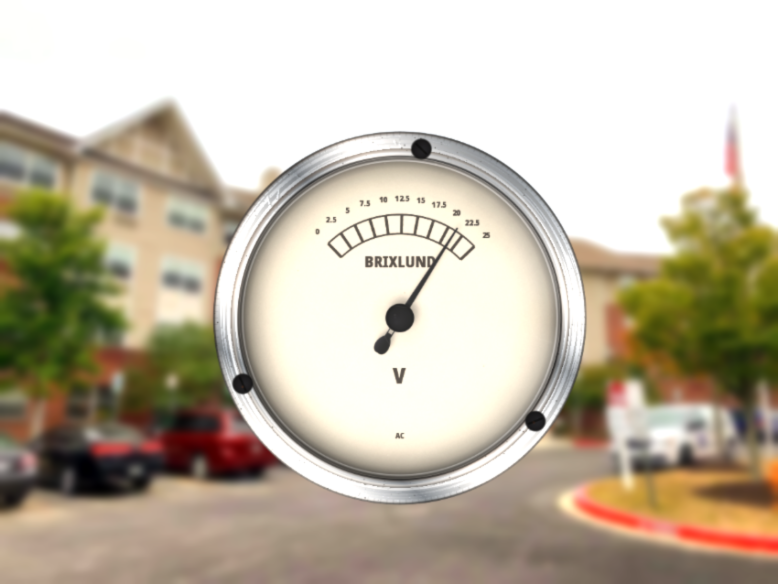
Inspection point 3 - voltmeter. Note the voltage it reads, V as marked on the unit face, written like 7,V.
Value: 21.25,V
